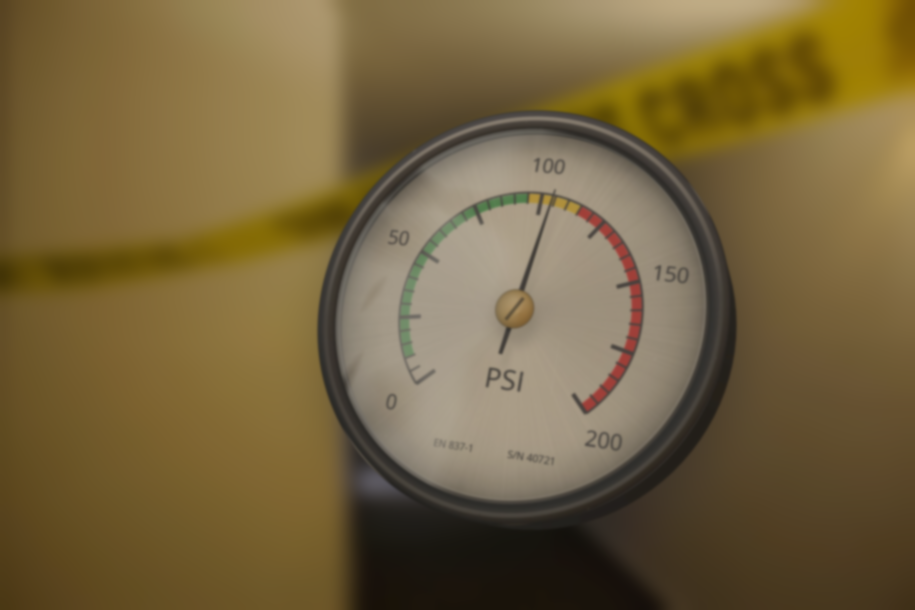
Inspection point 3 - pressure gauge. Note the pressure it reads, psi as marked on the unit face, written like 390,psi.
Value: 105,psi
